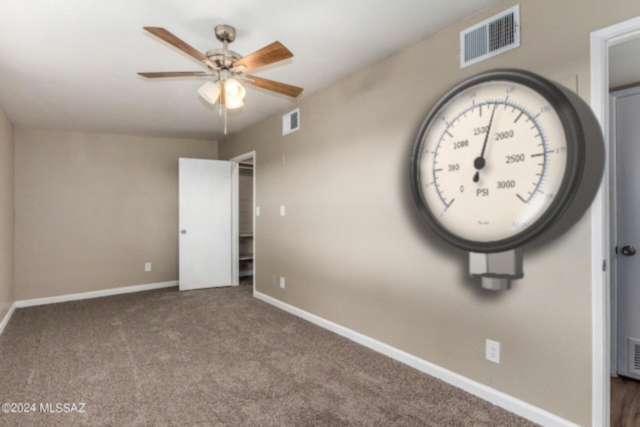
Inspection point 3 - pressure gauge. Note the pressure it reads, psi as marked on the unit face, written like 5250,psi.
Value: 1700,psi
